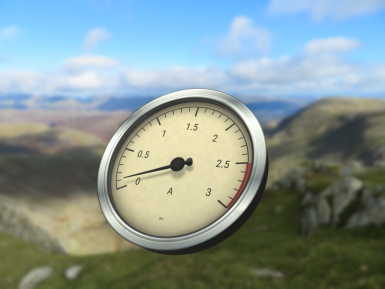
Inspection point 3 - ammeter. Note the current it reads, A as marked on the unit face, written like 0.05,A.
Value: 0.1,A
